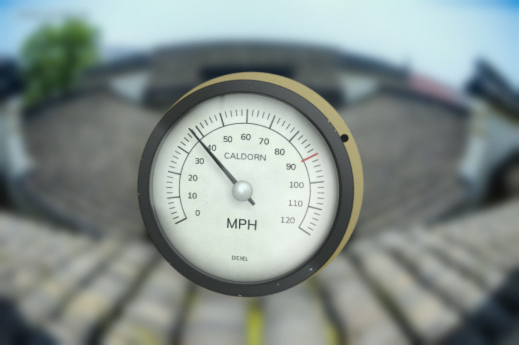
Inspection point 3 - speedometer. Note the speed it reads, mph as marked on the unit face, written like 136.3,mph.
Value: 38,mph
